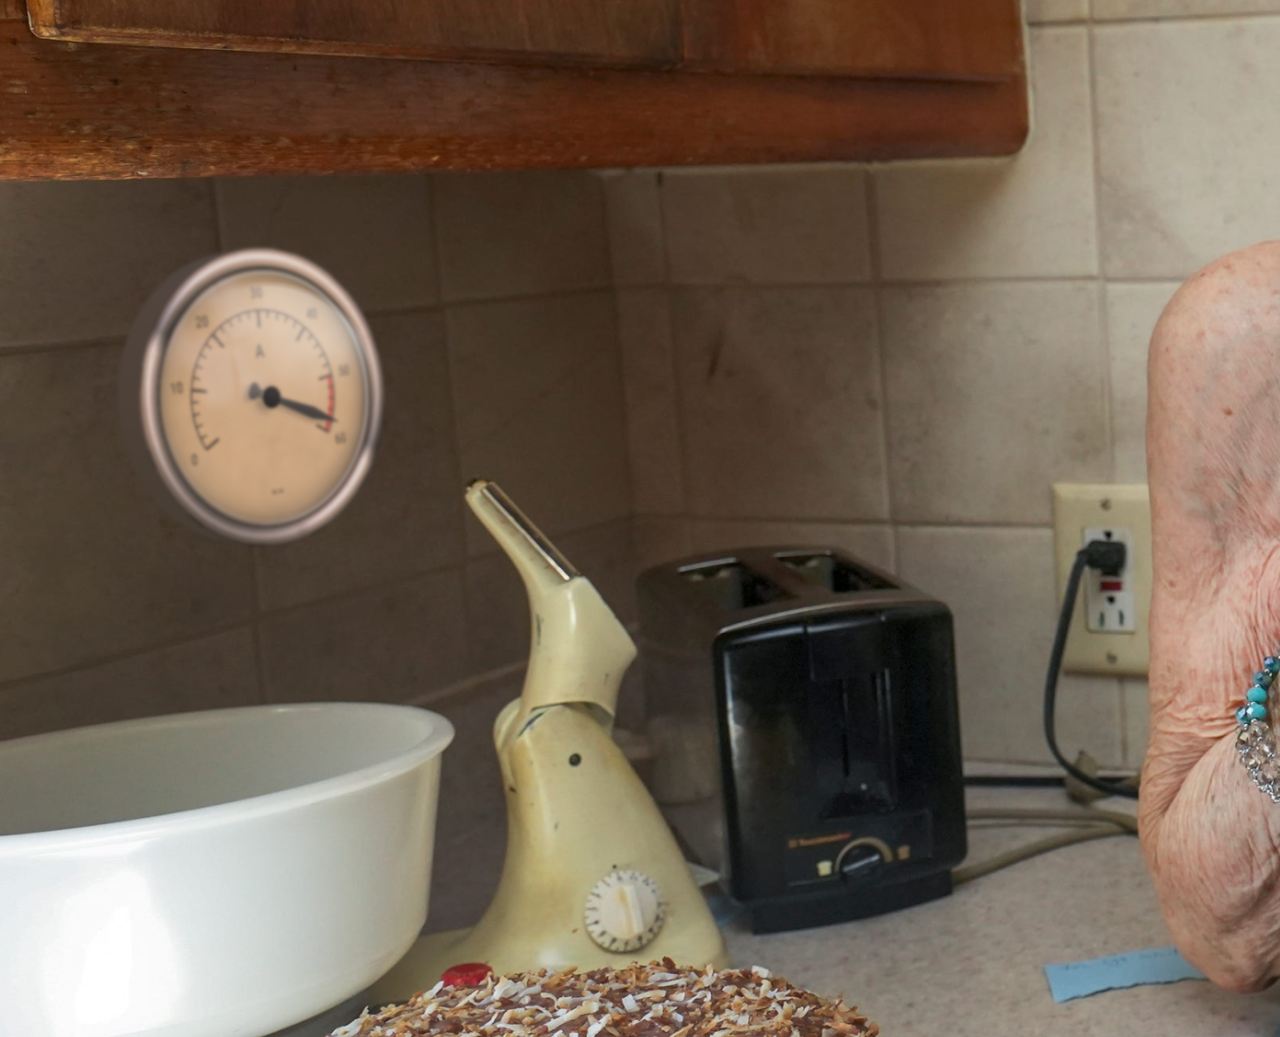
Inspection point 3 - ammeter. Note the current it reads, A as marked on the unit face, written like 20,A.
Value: 58,A
